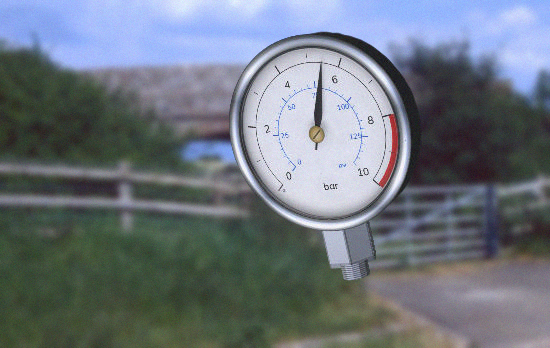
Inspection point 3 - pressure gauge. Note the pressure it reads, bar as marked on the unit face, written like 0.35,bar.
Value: 5.5,bar
